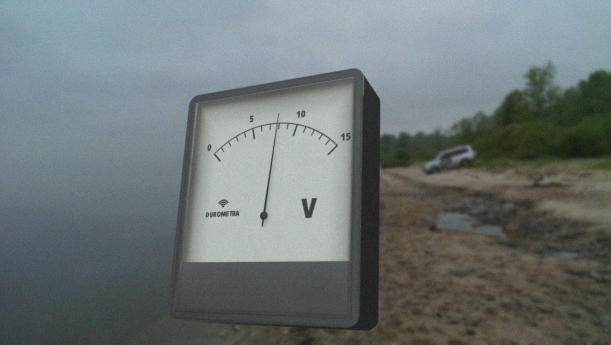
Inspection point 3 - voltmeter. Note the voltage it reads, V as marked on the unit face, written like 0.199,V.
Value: 8,V
